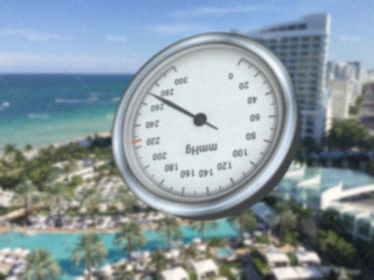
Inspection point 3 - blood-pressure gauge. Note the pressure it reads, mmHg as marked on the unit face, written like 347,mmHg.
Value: 270,mmHg
